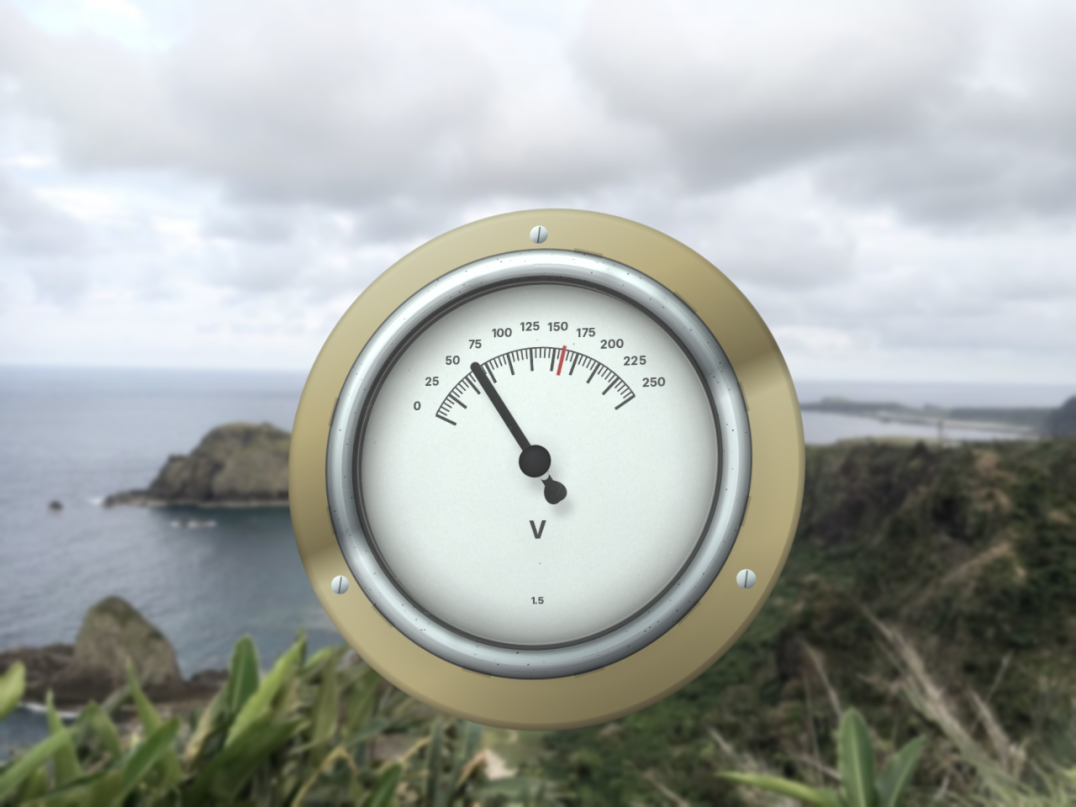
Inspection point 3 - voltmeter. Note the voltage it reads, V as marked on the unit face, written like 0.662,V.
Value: 65,V
